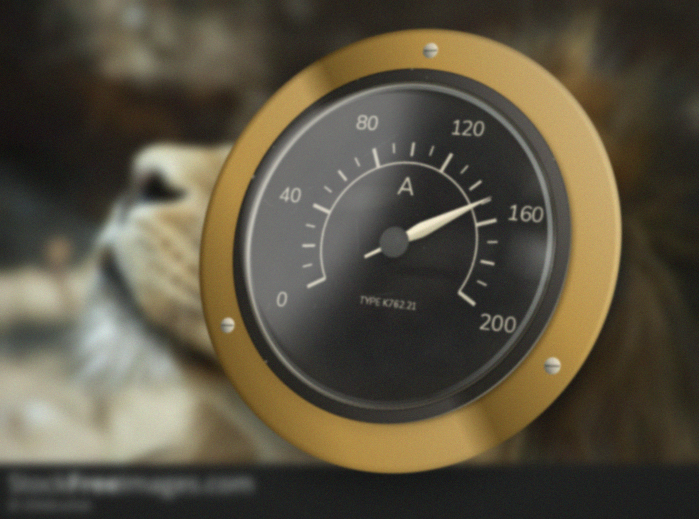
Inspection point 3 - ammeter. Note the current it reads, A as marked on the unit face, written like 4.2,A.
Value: 150,A
